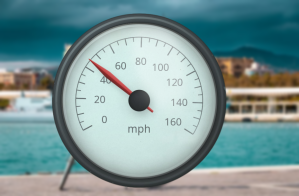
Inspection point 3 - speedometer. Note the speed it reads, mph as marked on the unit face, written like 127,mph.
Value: 45,mph
